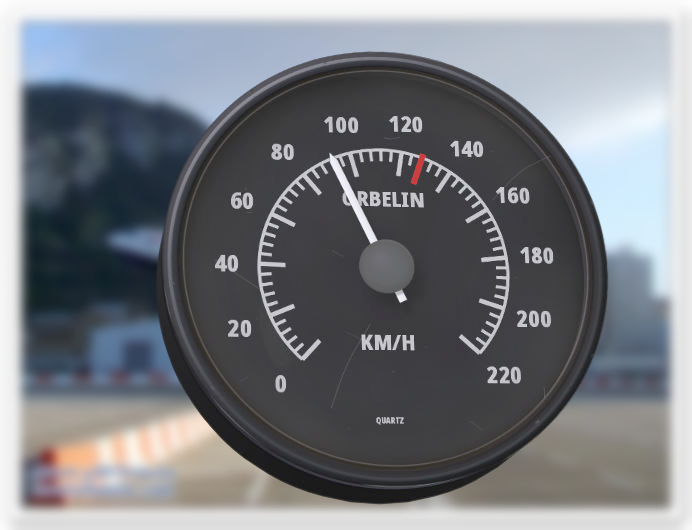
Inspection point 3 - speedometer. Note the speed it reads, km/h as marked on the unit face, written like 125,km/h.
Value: 92,km/h
